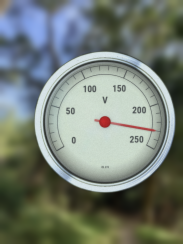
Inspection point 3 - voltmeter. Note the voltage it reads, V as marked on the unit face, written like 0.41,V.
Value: 230,V
